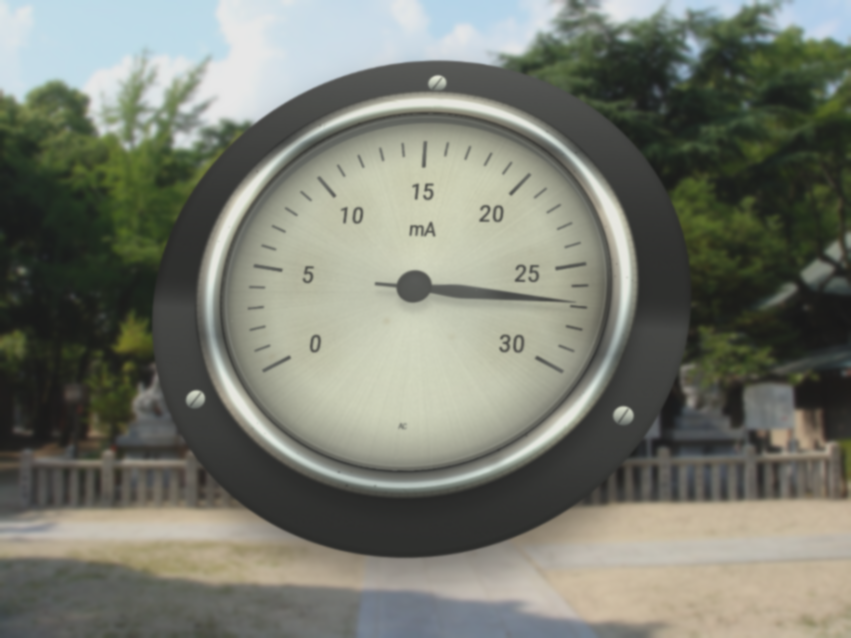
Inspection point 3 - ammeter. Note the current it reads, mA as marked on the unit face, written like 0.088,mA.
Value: 27,mA
